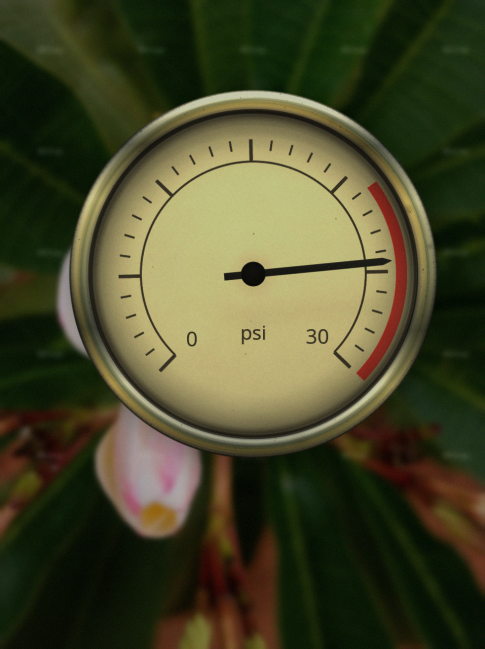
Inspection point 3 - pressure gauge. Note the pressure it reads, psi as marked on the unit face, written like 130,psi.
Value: 24.5,psi
